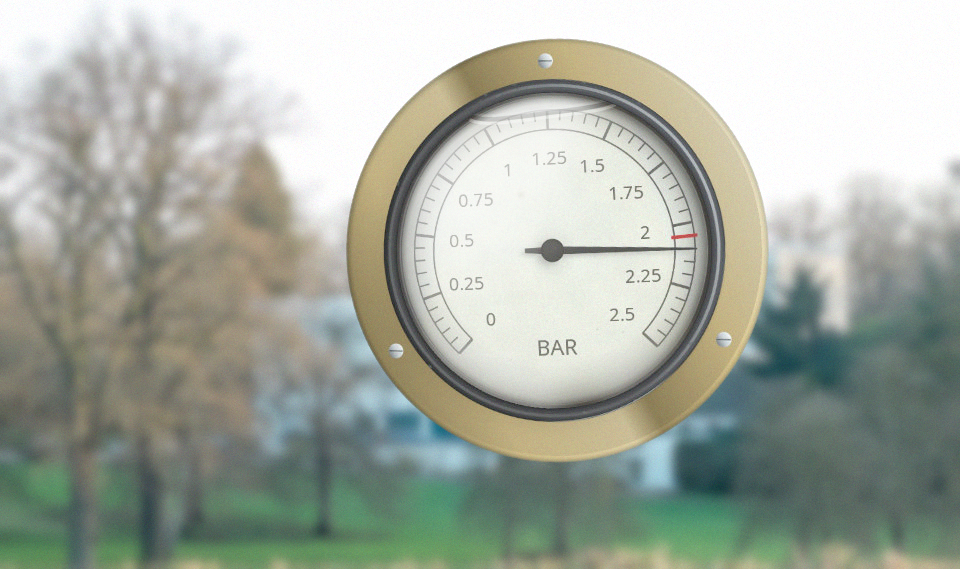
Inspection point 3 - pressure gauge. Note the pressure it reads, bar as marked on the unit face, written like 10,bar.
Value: 2.1,bar
